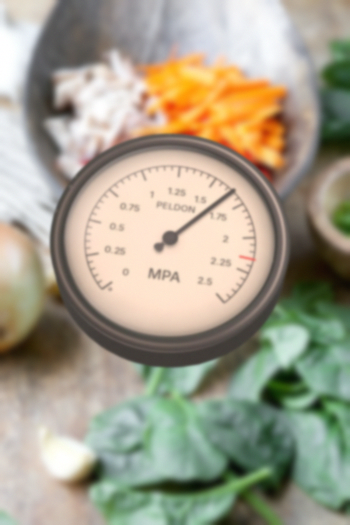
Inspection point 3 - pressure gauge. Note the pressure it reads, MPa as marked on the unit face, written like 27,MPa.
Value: 1.65,MPa
